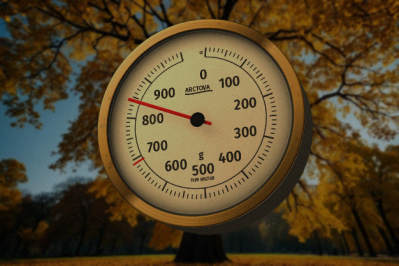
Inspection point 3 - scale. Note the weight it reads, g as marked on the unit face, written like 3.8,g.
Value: 840,g
